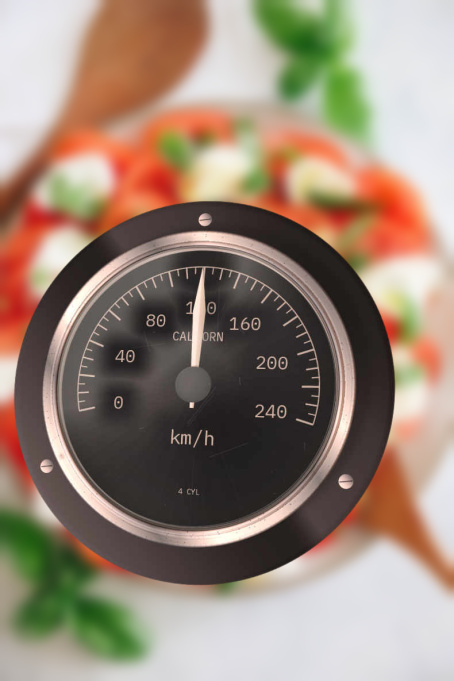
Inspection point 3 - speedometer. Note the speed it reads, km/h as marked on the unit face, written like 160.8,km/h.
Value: 120,km/h
